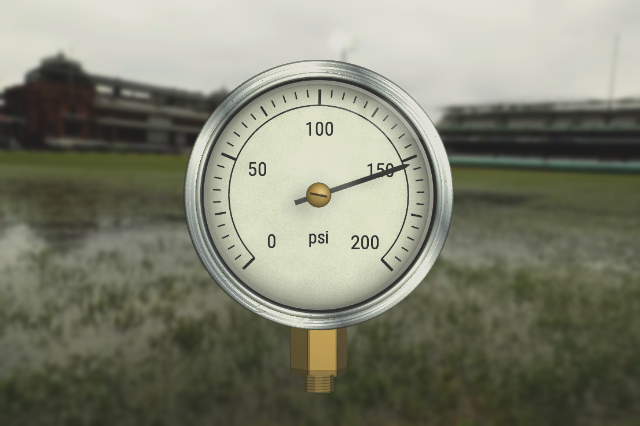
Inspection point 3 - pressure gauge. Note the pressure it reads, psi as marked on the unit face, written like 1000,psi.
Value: 152.5,psi
